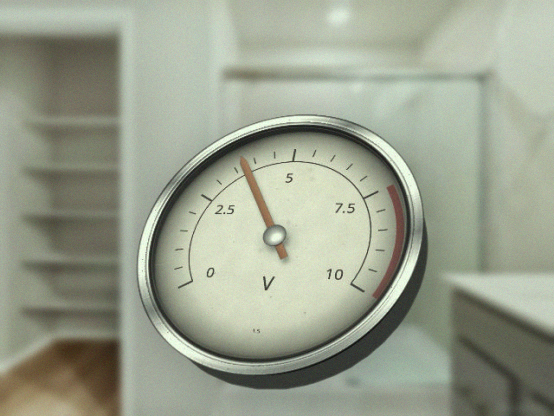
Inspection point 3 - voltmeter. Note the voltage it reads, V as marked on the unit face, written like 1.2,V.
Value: 3.75,V
